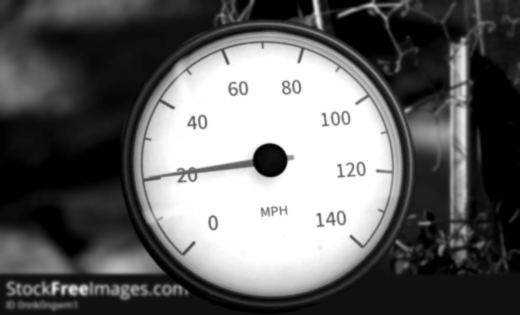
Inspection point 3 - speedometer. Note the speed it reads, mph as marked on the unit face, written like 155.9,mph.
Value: 20,mph
